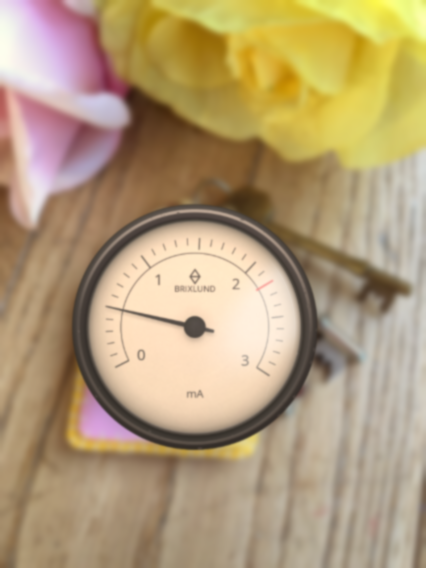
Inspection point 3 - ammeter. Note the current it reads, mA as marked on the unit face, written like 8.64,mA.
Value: 0.5,mA
